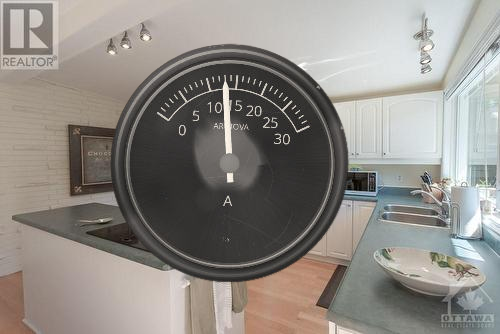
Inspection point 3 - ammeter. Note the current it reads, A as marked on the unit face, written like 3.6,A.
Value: 13,A
